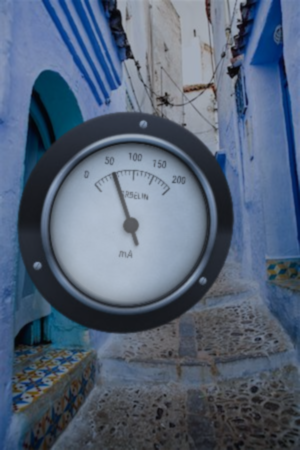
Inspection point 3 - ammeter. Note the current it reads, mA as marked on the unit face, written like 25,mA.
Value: 50,mA
